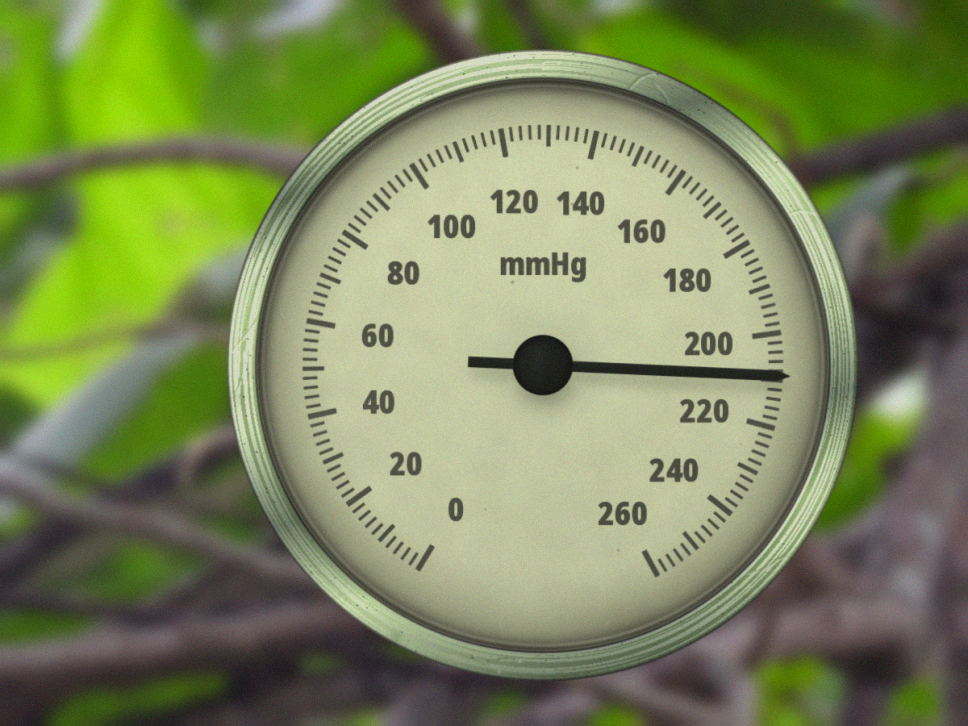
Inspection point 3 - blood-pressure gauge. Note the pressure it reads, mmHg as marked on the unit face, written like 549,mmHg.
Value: 209,mmHg
